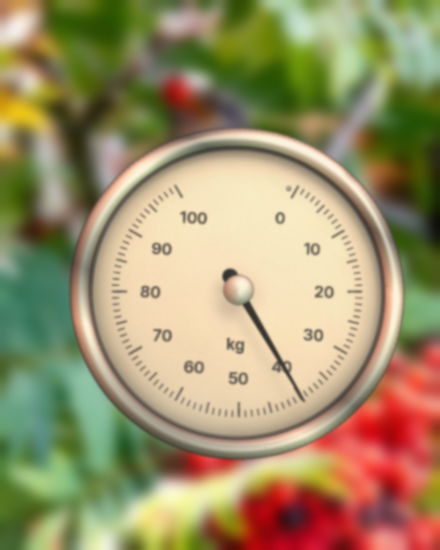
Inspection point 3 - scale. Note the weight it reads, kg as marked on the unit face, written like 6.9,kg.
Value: 40,kg
